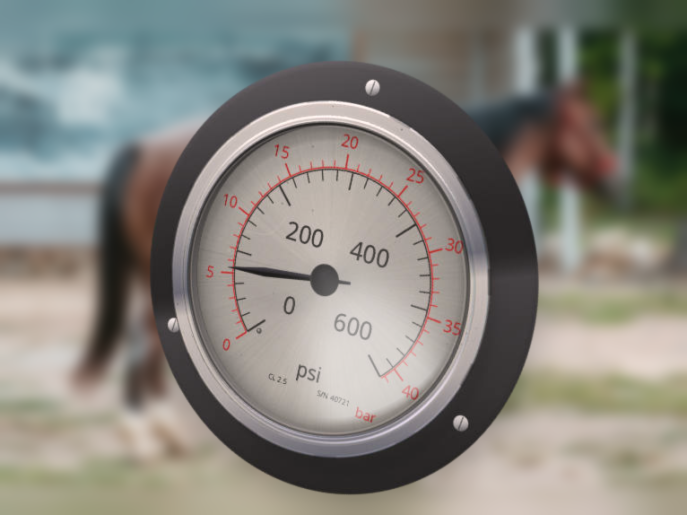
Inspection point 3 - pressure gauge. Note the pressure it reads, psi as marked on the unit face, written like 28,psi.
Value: 80,psi
